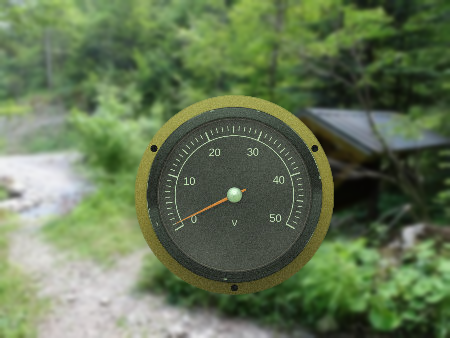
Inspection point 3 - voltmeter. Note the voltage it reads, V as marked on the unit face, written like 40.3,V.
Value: 1,V
